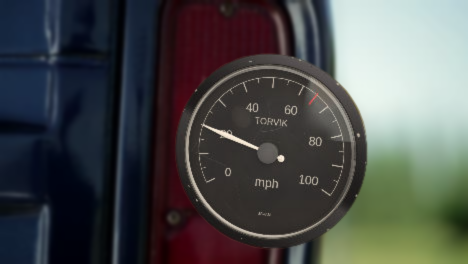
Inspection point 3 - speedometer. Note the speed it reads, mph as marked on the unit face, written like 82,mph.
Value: 20,mph
